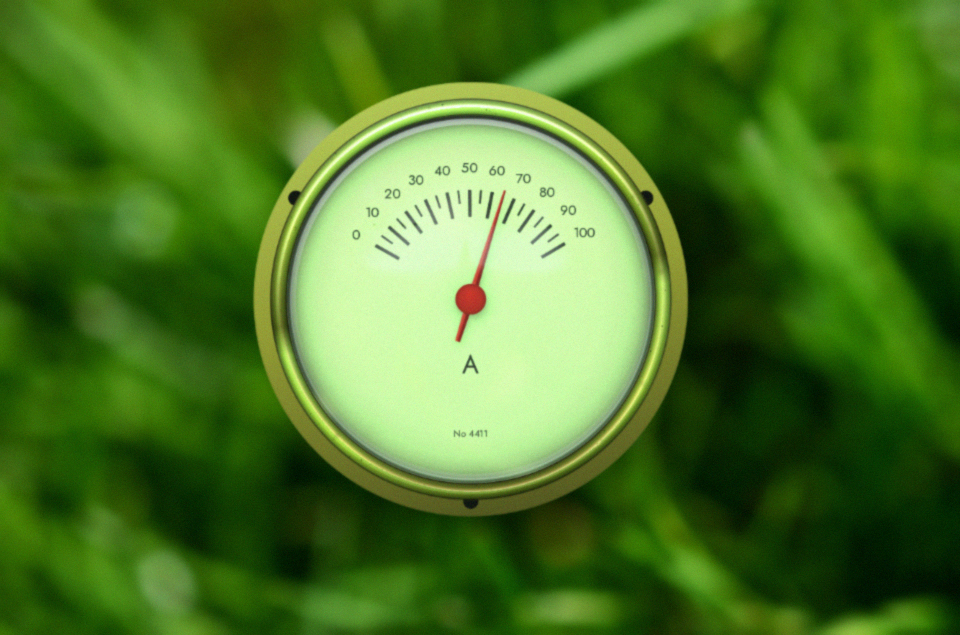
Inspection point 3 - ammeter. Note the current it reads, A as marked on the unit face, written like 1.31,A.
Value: 65,A
